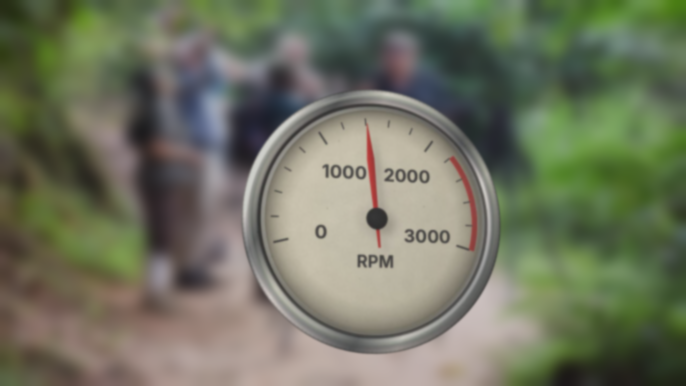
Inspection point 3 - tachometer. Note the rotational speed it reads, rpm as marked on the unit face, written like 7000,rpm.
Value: 1400,rpm
